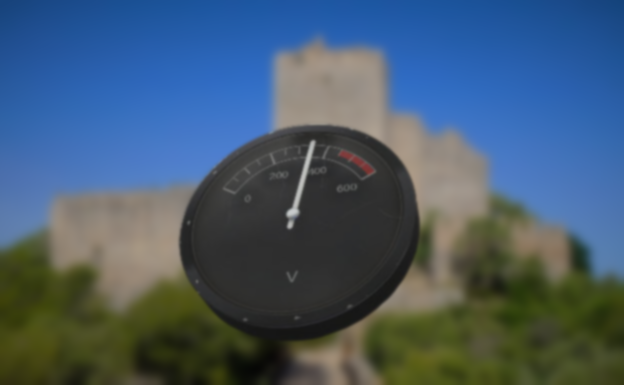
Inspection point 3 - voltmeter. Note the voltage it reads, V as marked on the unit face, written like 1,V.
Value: 350,V
